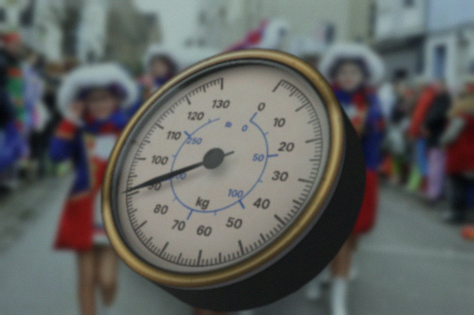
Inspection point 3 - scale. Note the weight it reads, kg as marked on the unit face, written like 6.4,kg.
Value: 90,kg
